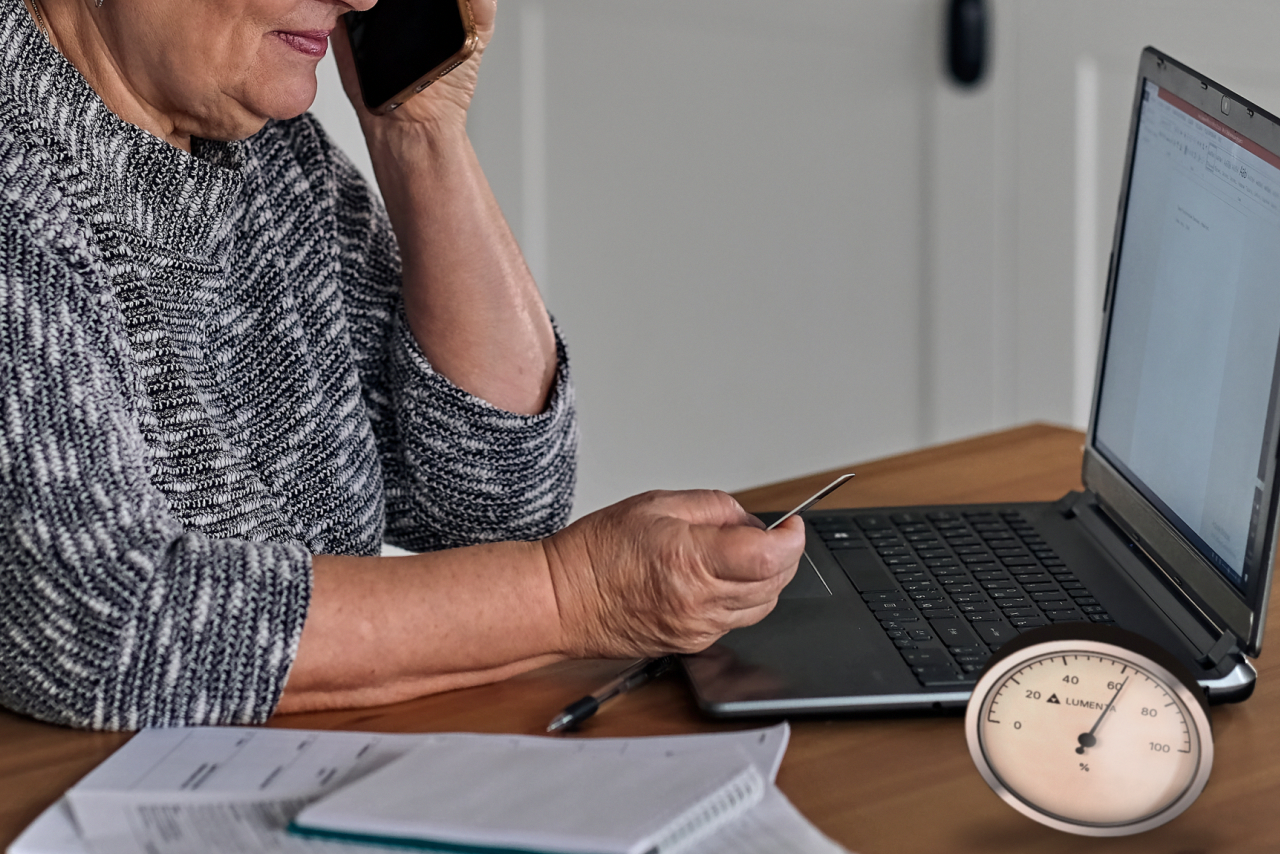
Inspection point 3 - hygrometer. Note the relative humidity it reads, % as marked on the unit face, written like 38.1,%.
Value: 62,%
